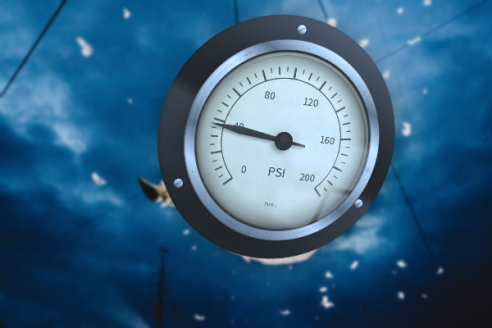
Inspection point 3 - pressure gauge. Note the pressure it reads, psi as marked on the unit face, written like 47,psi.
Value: 37.5,psi
